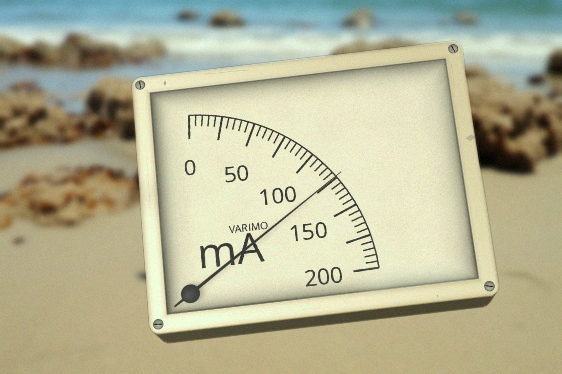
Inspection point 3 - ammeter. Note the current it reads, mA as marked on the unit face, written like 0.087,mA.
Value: 125,mA
